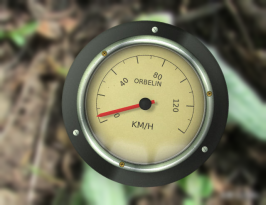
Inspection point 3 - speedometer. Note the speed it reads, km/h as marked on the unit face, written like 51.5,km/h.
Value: 5,km/h
